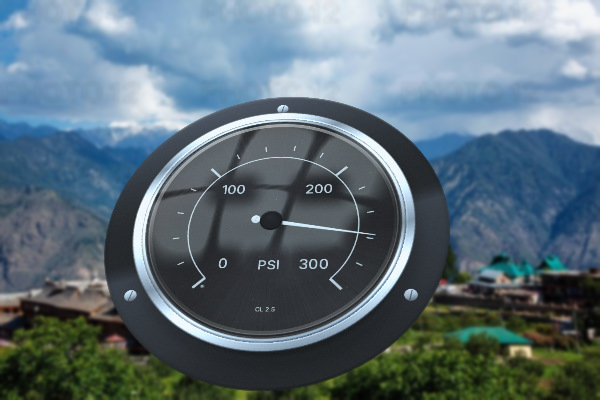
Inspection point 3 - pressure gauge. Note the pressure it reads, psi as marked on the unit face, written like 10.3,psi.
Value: 260,psi
